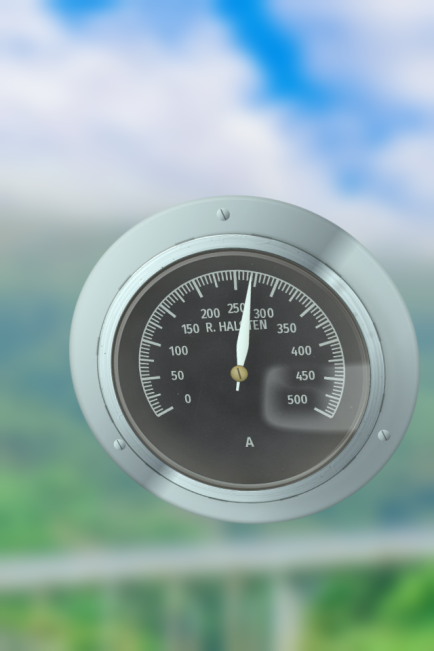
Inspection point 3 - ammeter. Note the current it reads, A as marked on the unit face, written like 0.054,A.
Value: 270,A
